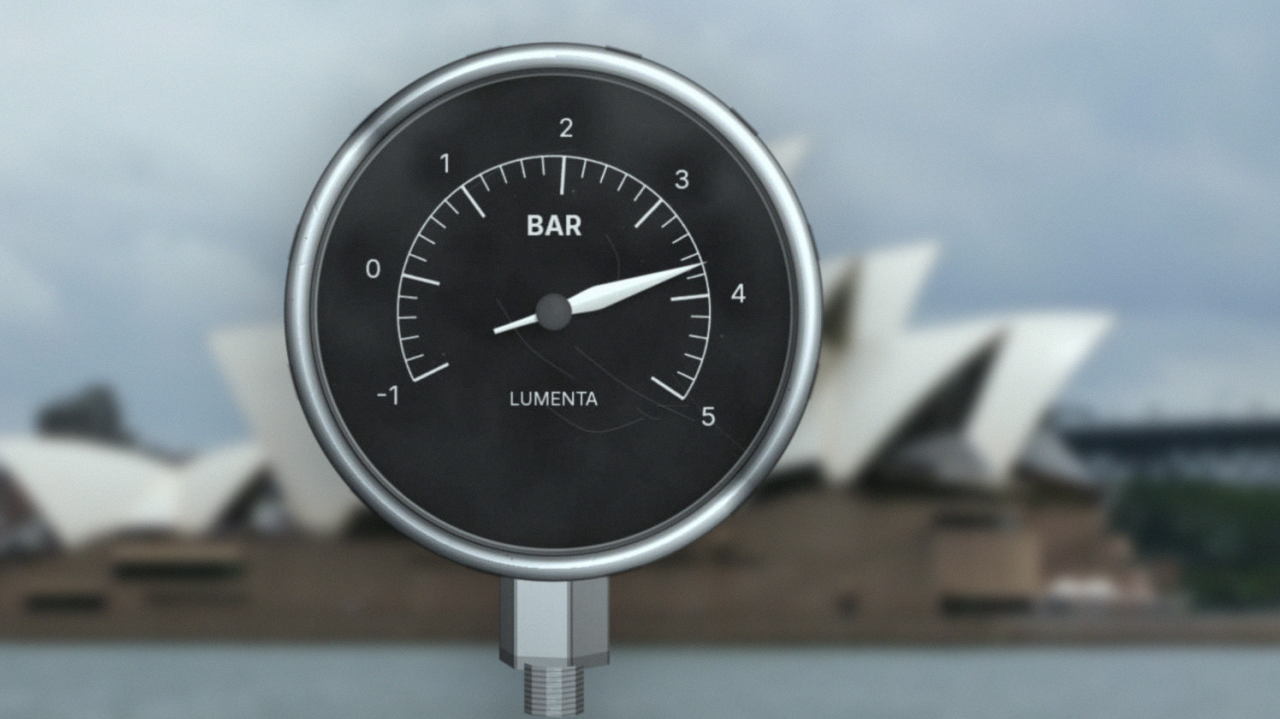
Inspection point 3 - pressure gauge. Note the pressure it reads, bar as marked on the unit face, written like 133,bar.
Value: 3.7,bar
